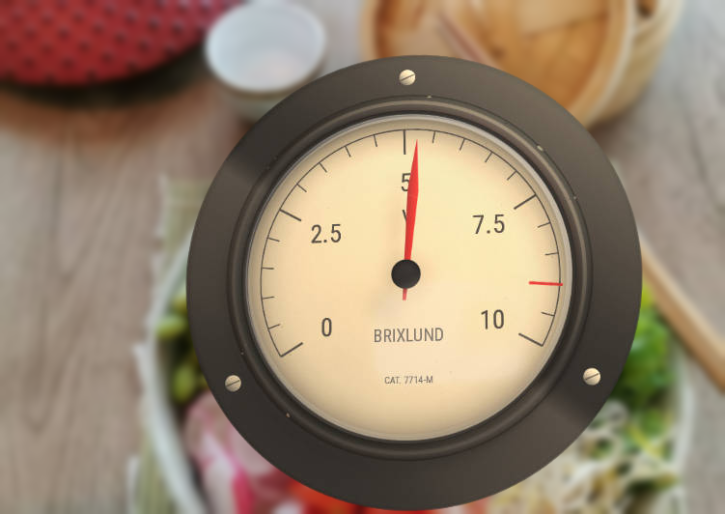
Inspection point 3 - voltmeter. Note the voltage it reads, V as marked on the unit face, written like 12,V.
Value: 5.25,V
